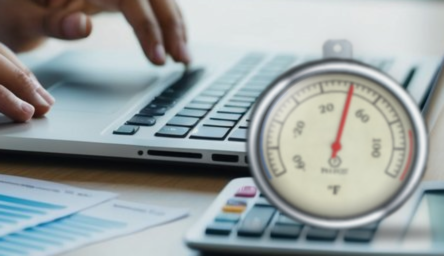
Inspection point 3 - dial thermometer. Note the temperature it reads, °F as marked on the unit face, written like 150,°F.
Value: 40,°F
